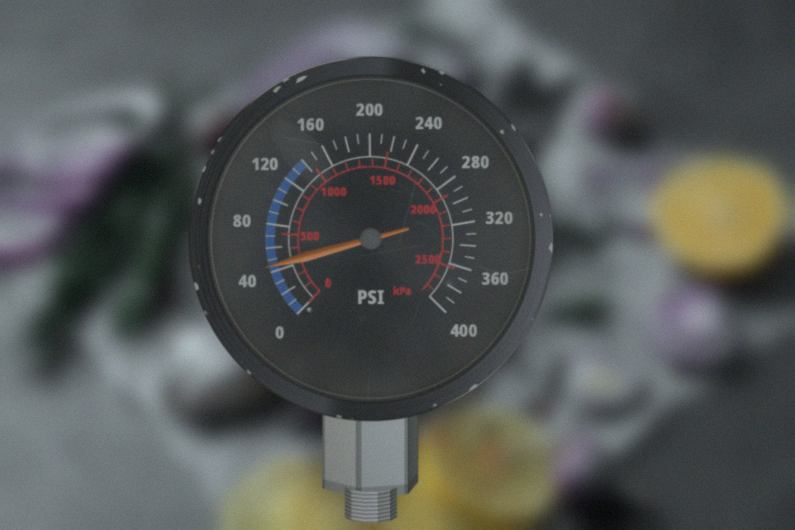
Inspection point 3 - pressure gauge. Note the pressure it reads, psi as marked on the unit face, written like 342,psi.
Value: 45,psi
